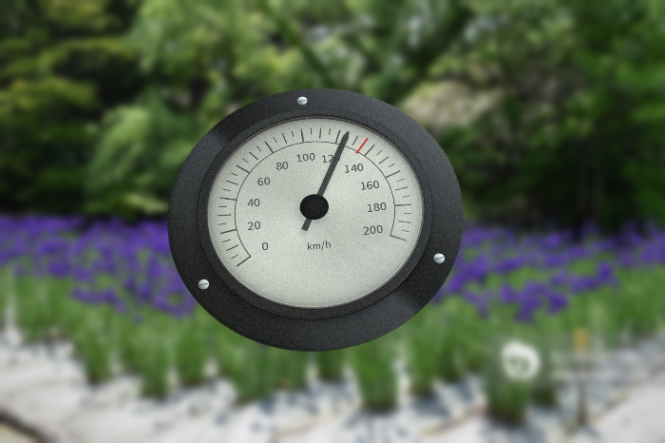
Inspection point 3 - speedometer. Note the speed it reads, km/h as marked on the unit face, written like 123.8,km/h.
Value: 125,km/h
